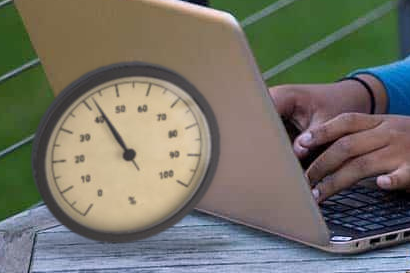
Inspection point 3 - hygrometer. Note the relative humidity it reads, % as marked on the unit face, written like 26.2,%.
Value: 42.5,%
